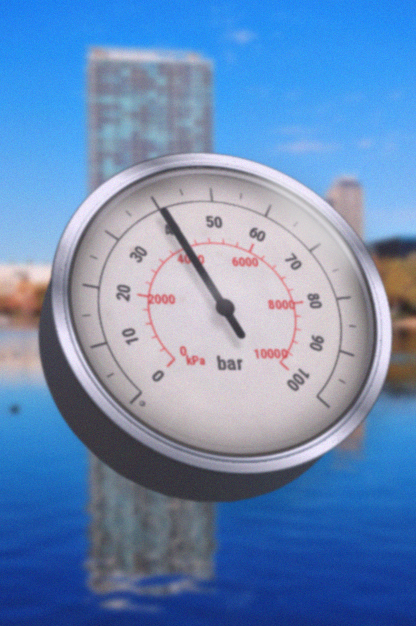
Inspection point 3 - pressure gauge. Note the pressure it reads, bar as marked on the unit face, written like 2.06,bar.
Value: 40,bar
